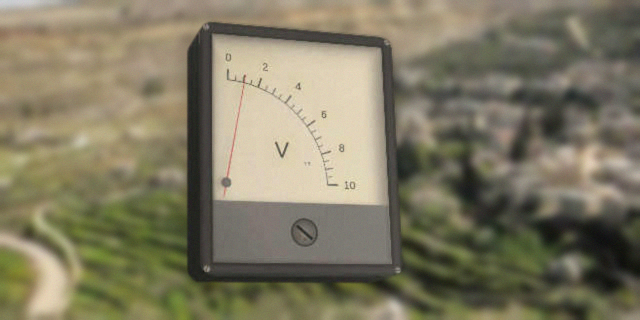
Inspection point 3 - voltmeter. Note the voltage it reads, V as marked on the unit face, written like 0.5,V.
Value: 1,V
